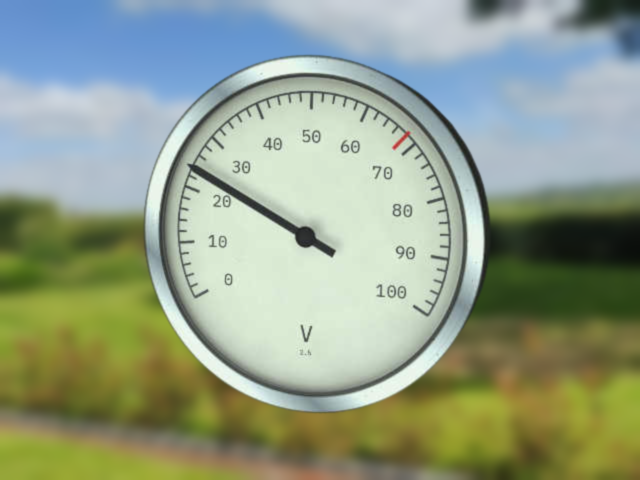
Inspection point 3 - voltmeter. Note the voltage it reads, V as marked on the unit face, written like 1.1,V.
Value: 24,V
